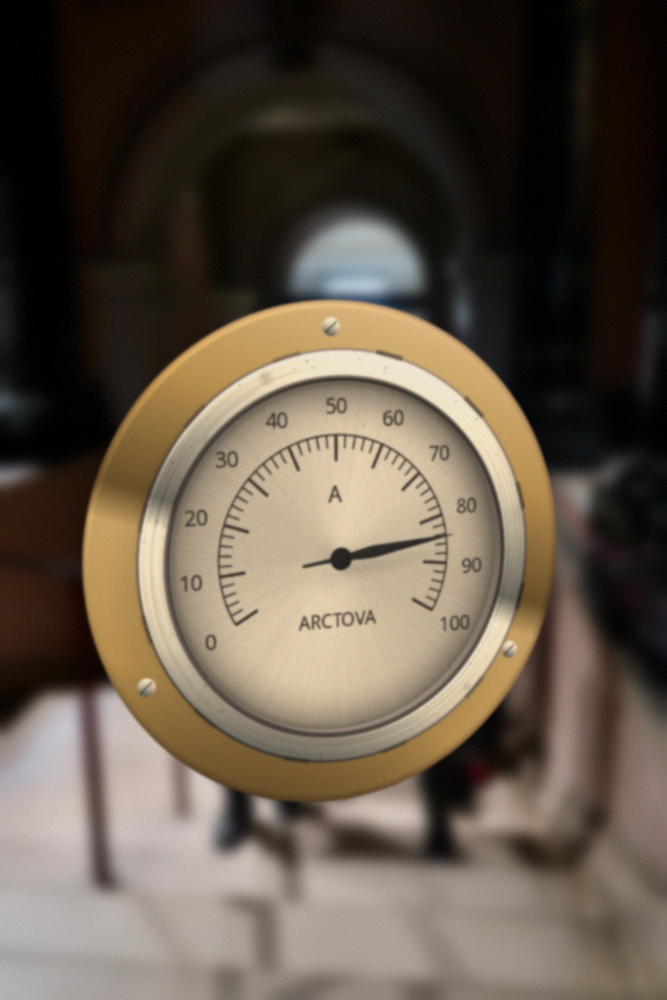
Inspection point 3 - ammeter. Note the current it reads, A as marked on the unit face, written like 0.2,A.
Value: 84,A
